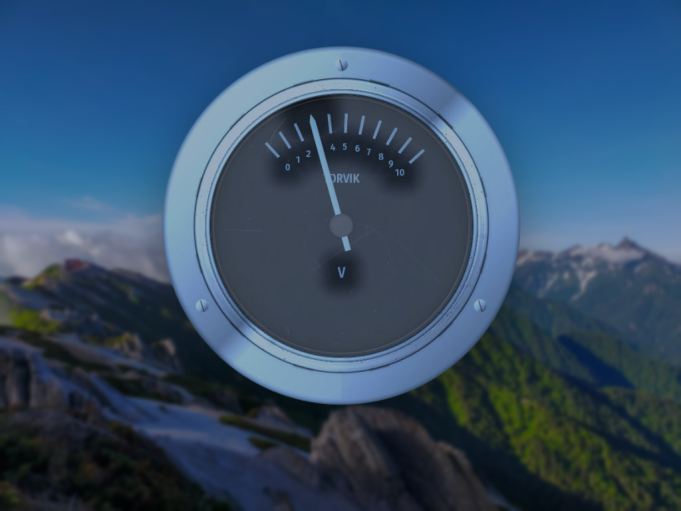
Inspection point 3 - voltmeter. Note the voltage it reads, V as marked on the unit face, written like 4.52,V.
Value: 3,V
